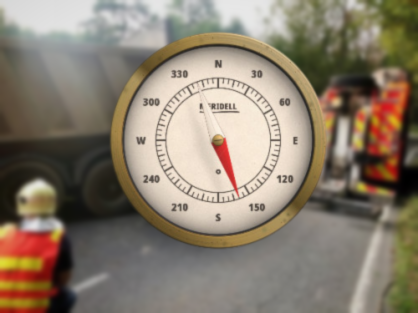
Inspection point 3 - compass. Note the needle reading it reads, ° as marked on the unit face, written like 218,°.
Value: 160,°
